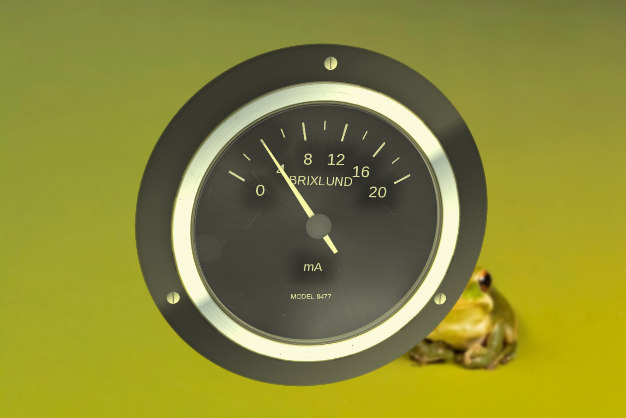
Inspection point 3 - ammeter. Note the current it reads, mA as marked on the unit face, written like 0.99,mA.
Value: 4,mA
